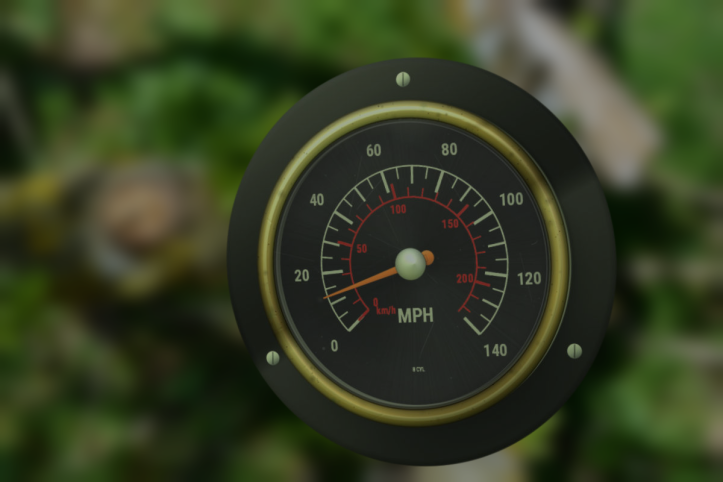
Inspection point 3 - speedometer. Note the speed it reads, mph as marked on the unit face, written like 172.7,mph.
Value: 12.5,mph
